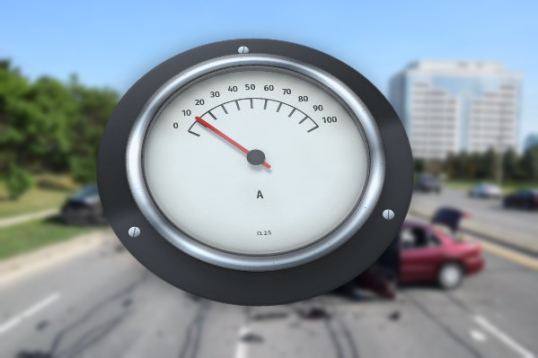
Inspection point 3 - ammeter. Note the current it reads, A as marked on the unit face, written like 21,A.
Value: 10,A
